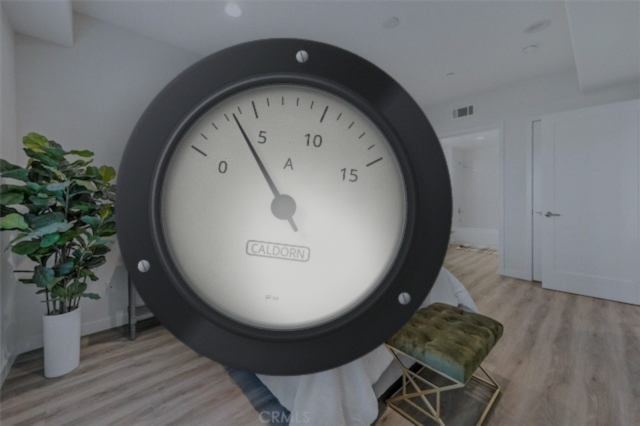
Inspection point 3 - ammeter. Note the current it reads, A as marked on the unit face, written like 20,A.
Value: 3.5,A
